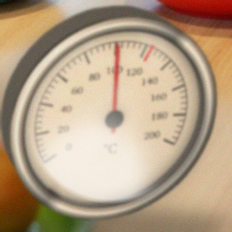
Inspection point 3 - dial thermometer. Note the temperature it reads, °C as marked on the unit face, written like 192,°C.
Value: 100,°C
